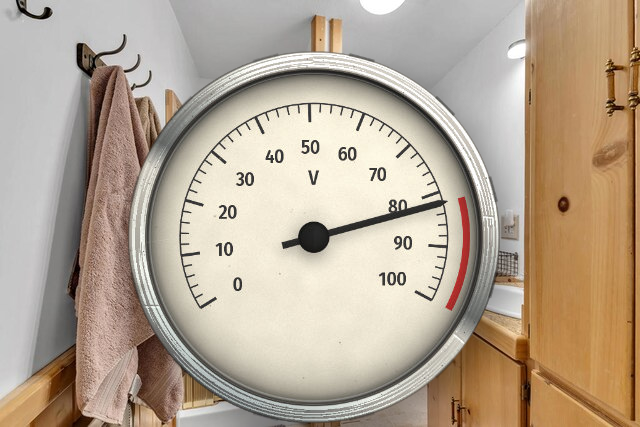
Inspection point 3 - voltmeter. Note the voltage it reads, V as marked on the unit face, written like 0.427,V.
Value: 82,V
